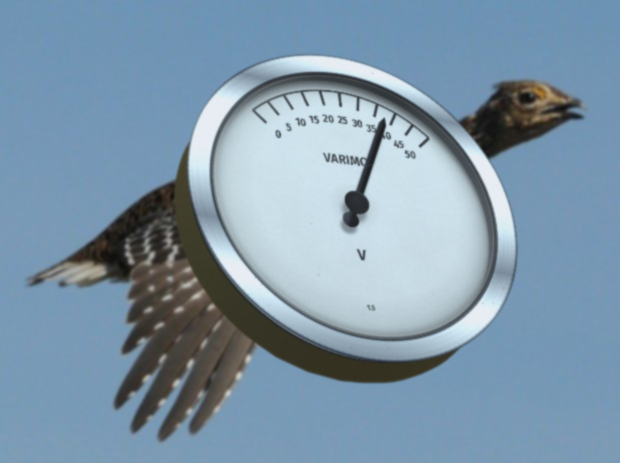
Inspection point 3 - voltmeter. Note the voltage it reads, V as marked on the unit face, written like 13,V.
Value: 37.5,V
